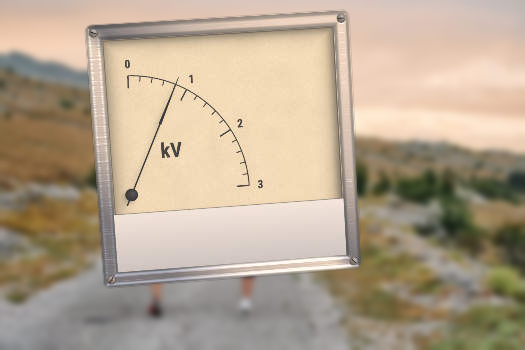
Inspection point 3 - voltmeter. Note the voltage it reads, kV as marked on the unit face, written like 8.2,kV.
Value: 0.8,kV
